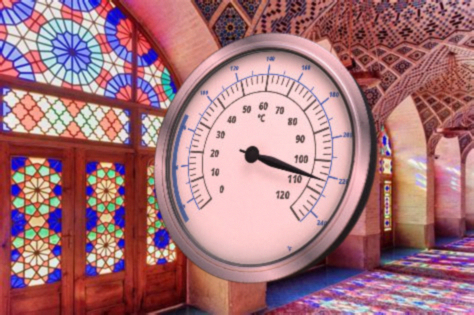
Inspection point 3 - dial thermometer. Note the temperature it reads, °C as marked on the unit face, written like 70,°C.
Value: 106,°C
